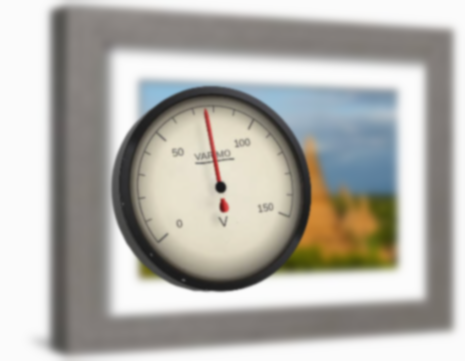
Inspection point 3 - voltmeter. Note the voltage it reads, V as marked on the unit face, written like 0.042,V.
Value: 75,V
